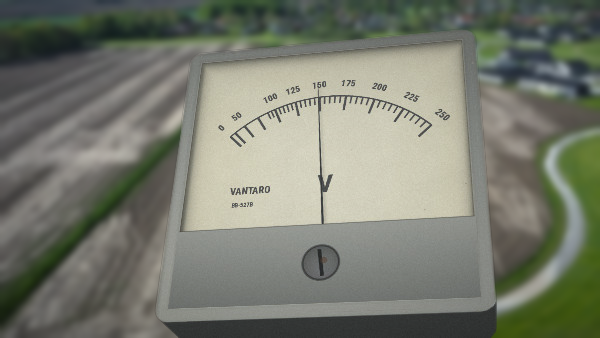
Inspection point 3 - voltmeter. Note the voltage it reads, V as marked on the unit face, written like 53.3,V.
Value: 150,V
